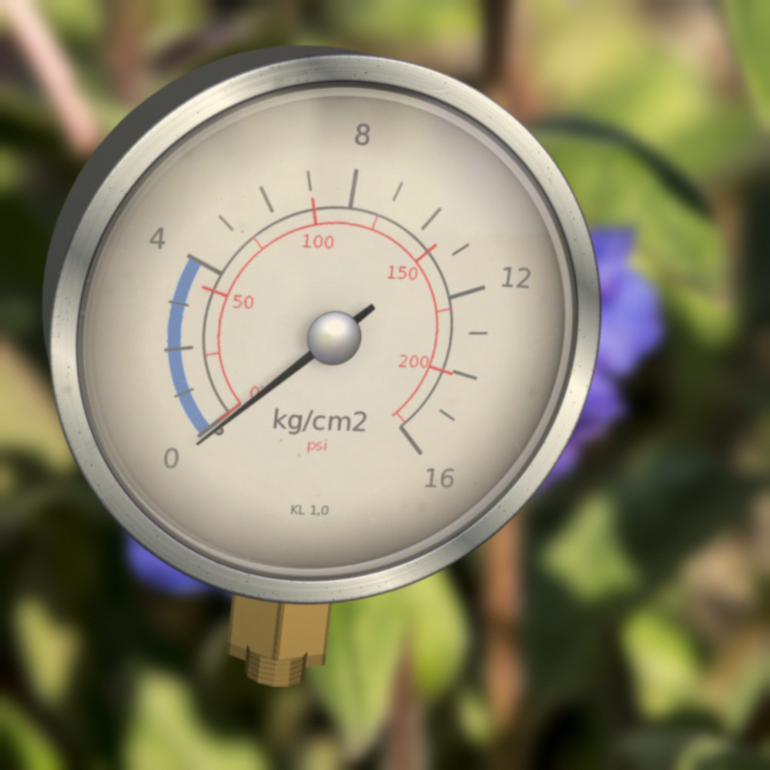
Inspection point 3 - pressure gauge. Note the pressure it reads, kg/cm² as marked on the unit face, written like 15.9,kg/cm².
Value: 0,kg/cm²
